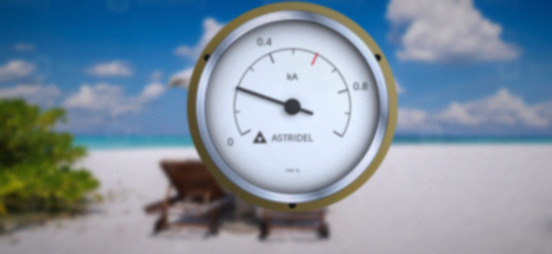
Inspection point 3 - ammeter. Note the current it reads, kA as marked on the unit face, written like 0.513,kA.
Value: 0.2,kA
